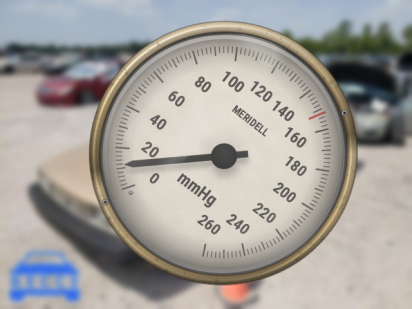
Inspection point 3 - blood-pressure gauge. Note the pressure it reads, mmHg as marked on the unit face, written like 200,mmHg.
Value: 12,mmHg
